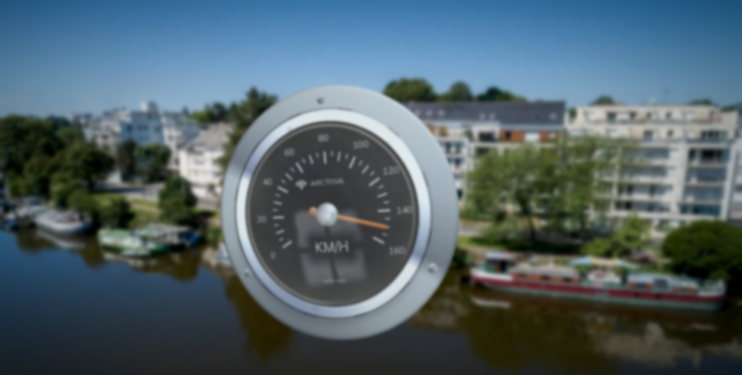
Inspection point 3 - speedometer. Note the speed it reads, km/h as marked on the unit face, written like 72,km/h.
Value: 150,km/h
